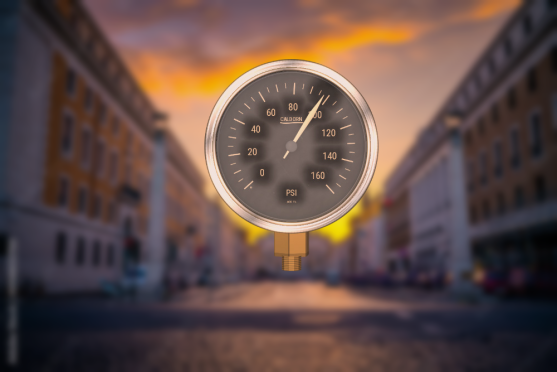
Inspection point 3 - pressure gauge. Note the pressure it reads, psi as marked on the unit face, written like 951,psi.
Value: 97.5,psi
